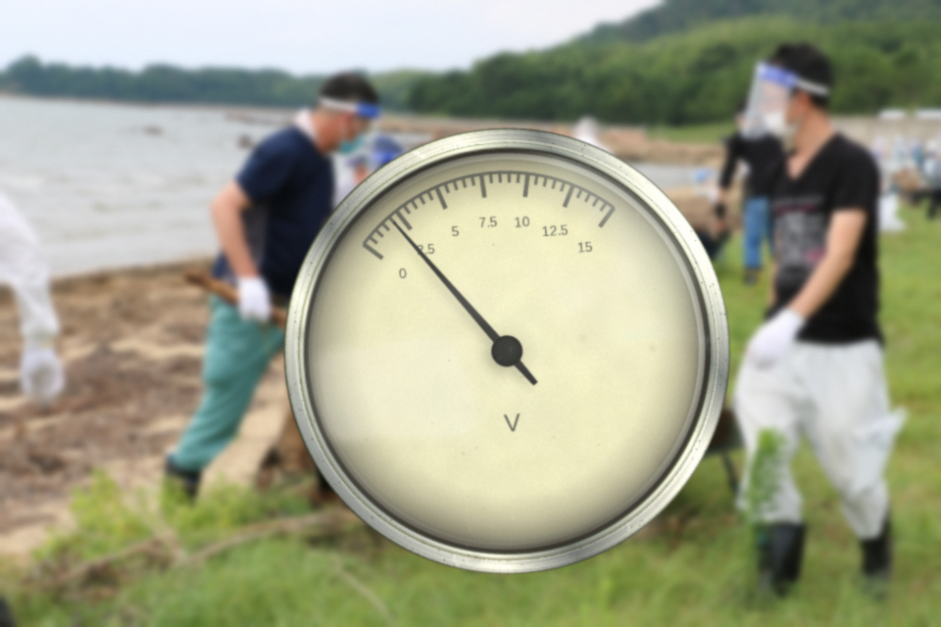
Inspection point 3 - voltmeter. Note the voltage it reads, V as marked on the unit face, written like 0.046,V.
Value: 2,V
